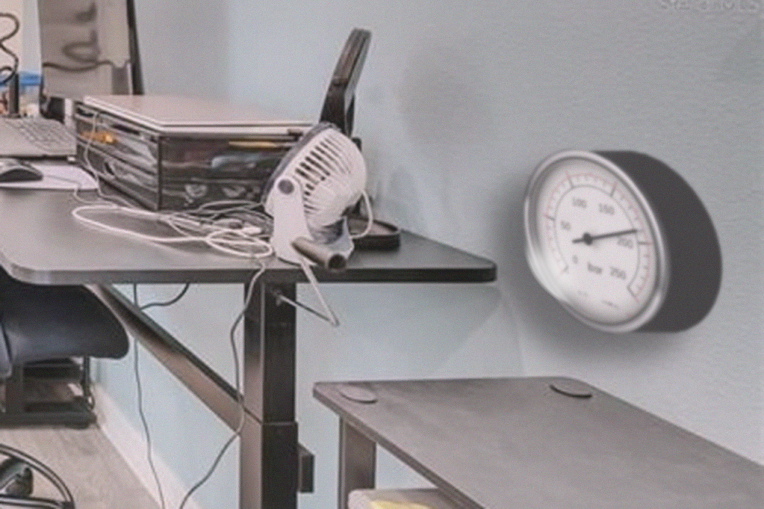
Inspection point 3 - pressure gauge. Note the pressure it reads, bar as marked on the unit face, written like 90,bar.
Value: 190,bar
